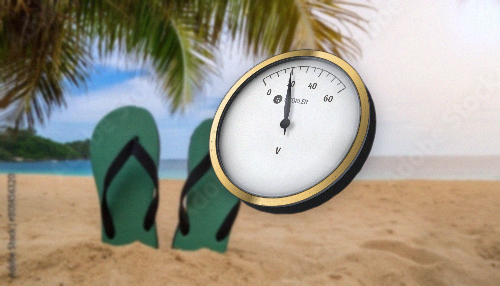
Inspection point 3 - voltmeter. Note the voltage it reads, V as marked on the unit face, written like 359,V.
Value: 20,V
